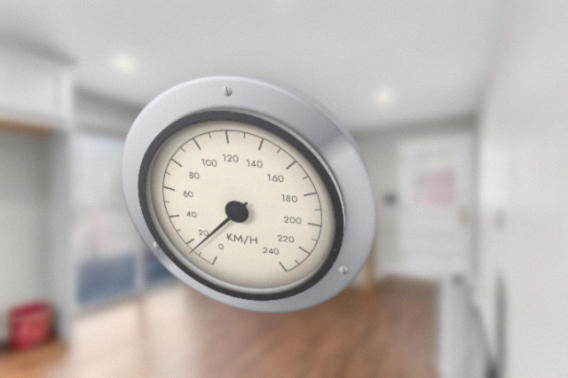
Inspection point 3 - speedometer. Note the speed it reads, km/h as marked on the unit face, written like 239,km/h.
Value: 15,km/h
